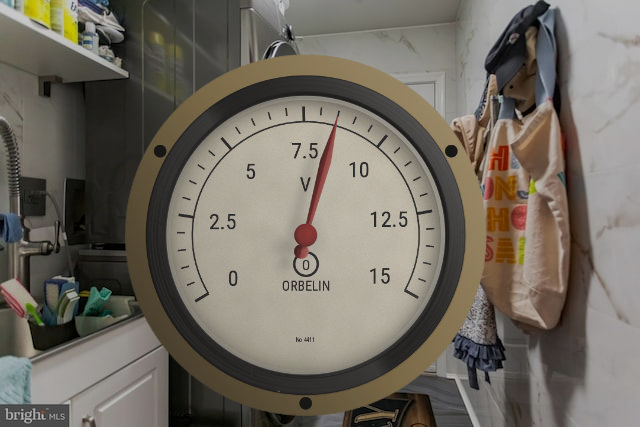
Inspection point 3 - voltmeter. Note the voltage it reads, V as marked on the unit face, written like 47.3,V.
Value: 8.5,V
